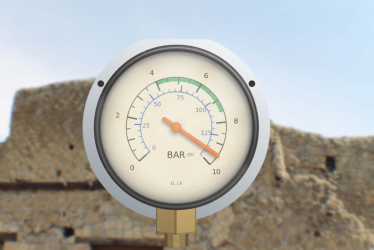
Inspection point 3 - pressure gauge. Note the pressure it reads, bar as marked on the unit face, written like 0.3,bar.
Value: 9.5,bar
